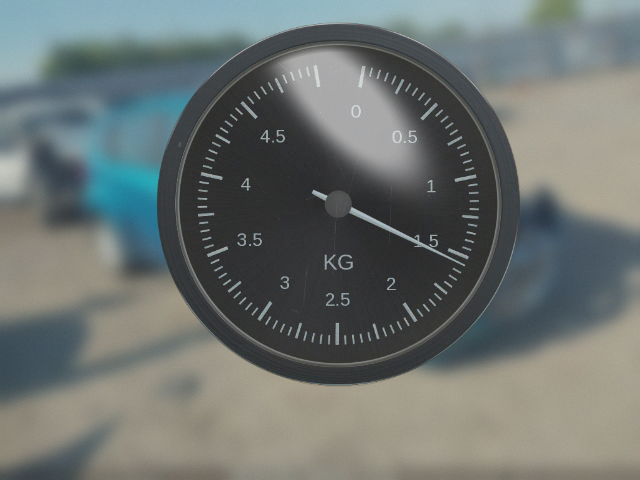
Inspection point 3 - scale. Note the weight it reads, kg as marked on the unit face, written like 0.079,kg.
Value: 1.55,kg
